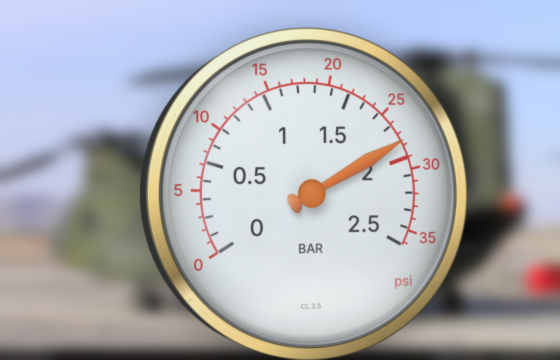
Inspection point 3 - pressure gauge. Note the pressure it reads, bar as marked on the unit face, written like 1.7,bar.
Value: 1.9,bar
